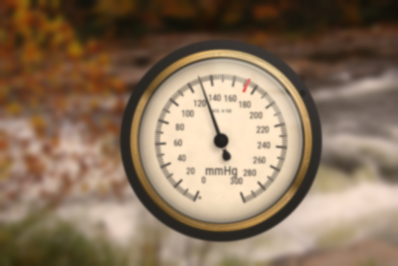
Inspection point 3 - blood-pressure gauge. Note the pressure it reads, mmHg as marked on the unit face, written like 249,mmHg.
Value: 130,mmHg
